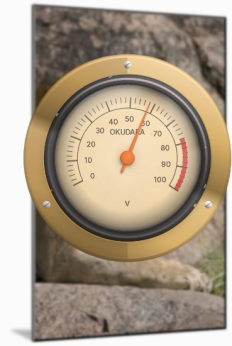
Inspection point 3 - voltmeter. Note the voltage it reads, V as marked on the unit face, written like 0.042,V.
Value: 58,V
